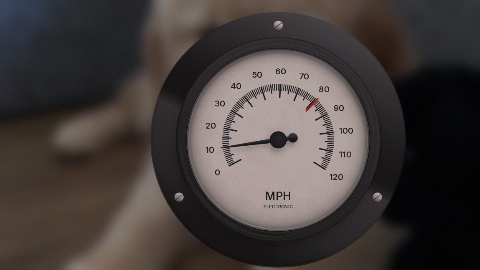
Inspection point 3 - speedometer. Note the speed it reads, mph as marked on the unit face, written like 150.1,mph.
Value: 10,mph
